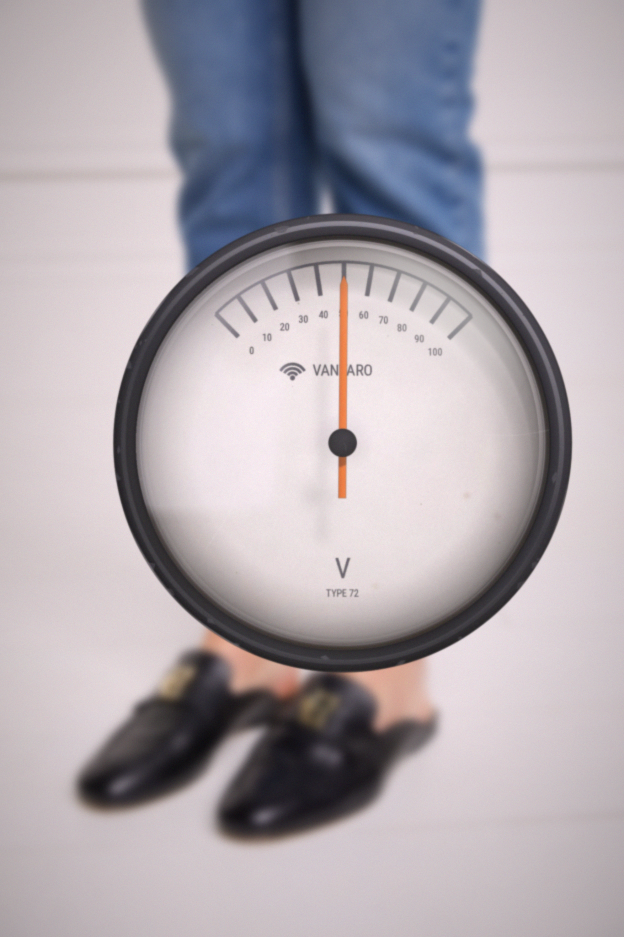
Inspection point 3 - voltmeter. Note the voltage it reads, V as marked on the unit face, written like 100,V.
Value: 50,V
